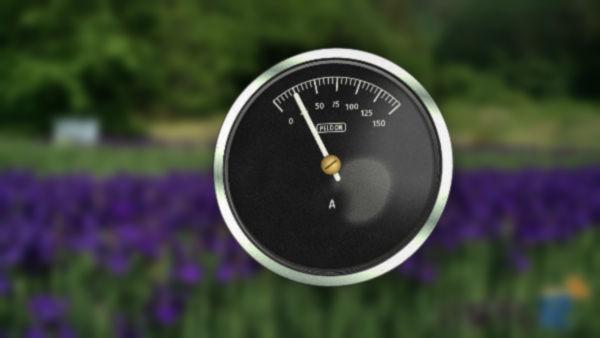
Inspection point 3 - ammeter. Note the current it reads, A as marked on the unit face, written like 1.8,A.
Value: 25,A
